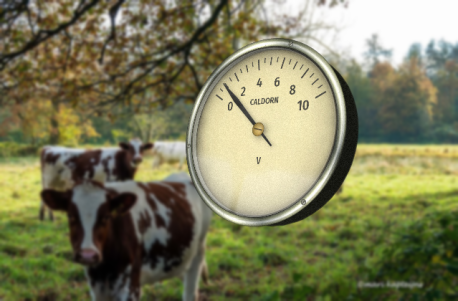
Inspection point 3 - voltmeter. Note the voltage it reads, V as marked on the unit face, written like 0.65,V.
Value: 1,V
